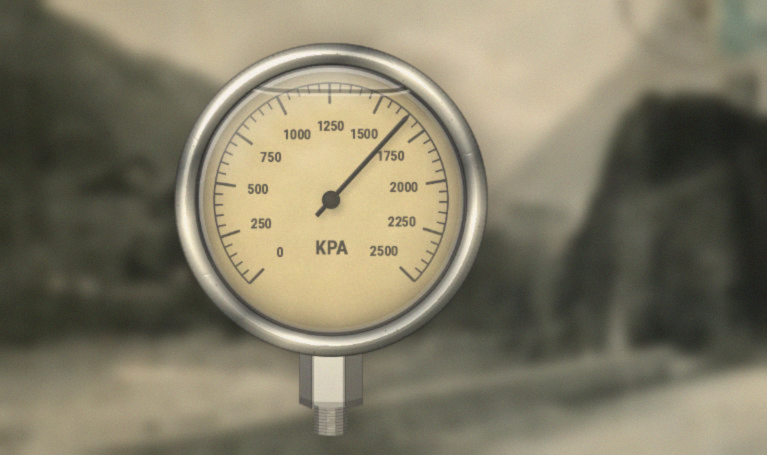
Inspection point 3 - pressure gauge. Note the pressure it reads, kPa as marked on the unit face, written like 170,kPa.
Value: 1650,kPa
